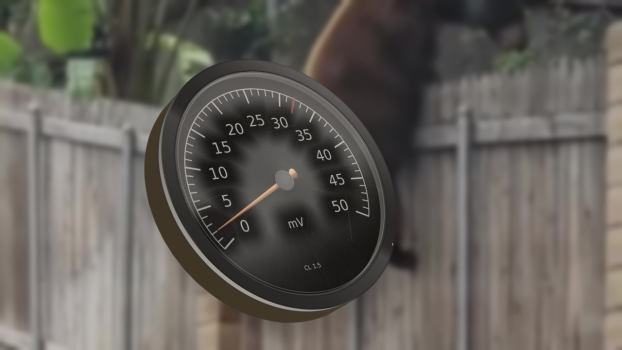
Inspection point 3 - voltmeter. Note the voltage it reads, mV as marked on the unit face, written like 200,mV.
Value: 2,mV
